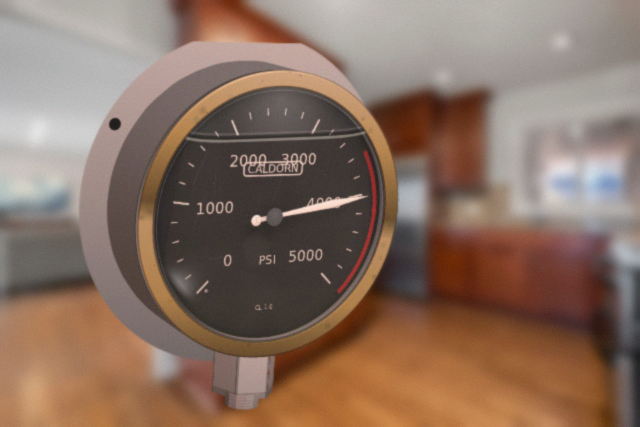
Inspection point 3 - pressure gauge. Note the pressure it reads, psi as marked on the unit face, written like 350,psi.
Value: 4000,psi
